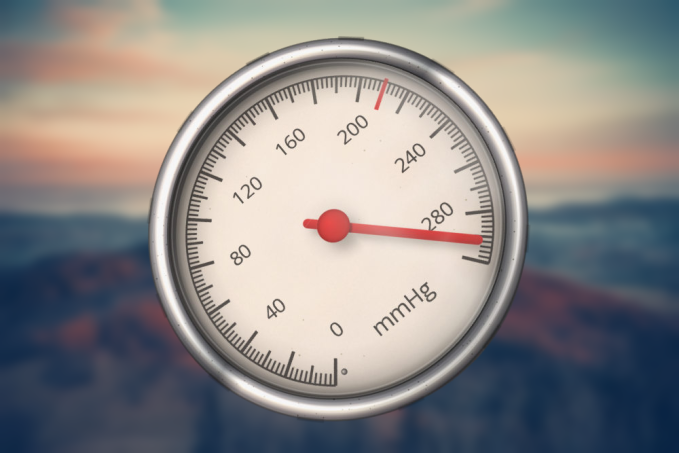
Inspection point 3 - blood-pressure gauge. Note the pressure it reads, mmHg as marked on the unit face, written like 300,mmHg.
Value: 292,mmHg
